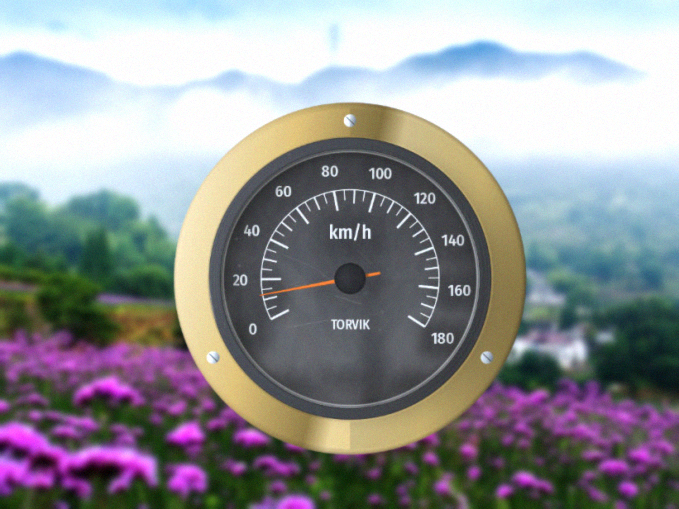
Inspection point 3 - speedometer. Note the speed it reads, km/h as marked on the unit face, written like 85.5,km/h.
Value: 12.5,km/h
